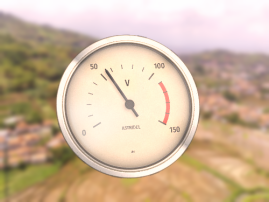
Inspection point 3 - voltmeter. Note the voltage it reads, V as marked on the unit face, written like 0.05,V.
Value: 55,V
